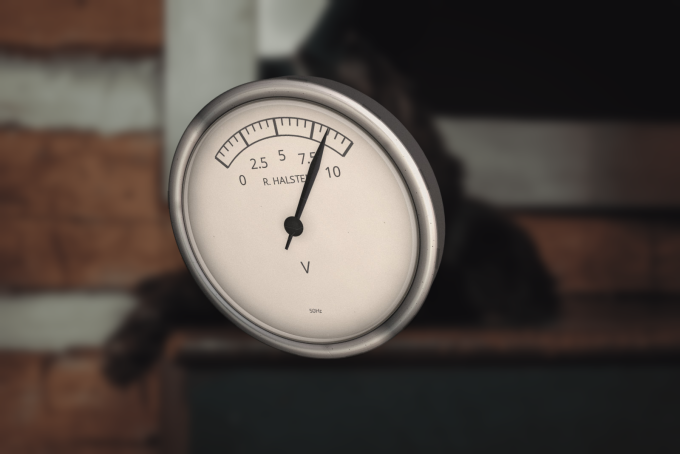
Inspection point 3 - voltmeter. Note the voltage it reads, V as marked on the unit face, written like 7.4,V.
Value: 8.5,V
